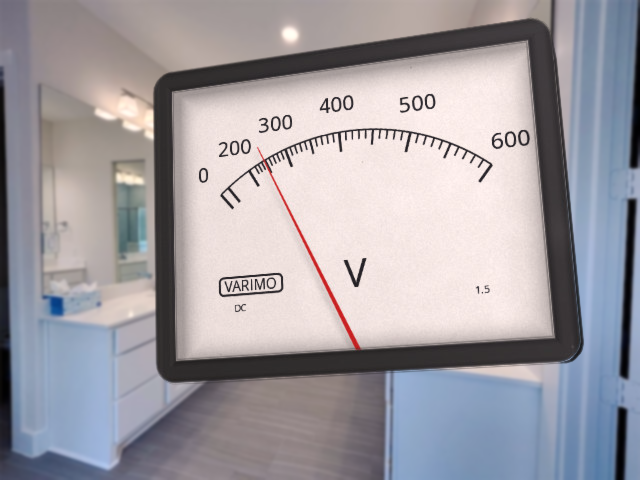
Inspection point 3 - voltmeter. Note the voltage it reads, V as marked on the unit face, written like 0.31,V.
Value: 250,V
